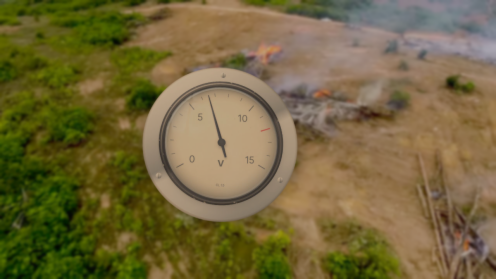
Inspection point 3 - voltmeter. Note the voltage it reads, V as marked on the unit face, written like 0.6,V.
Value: 6.5,V
